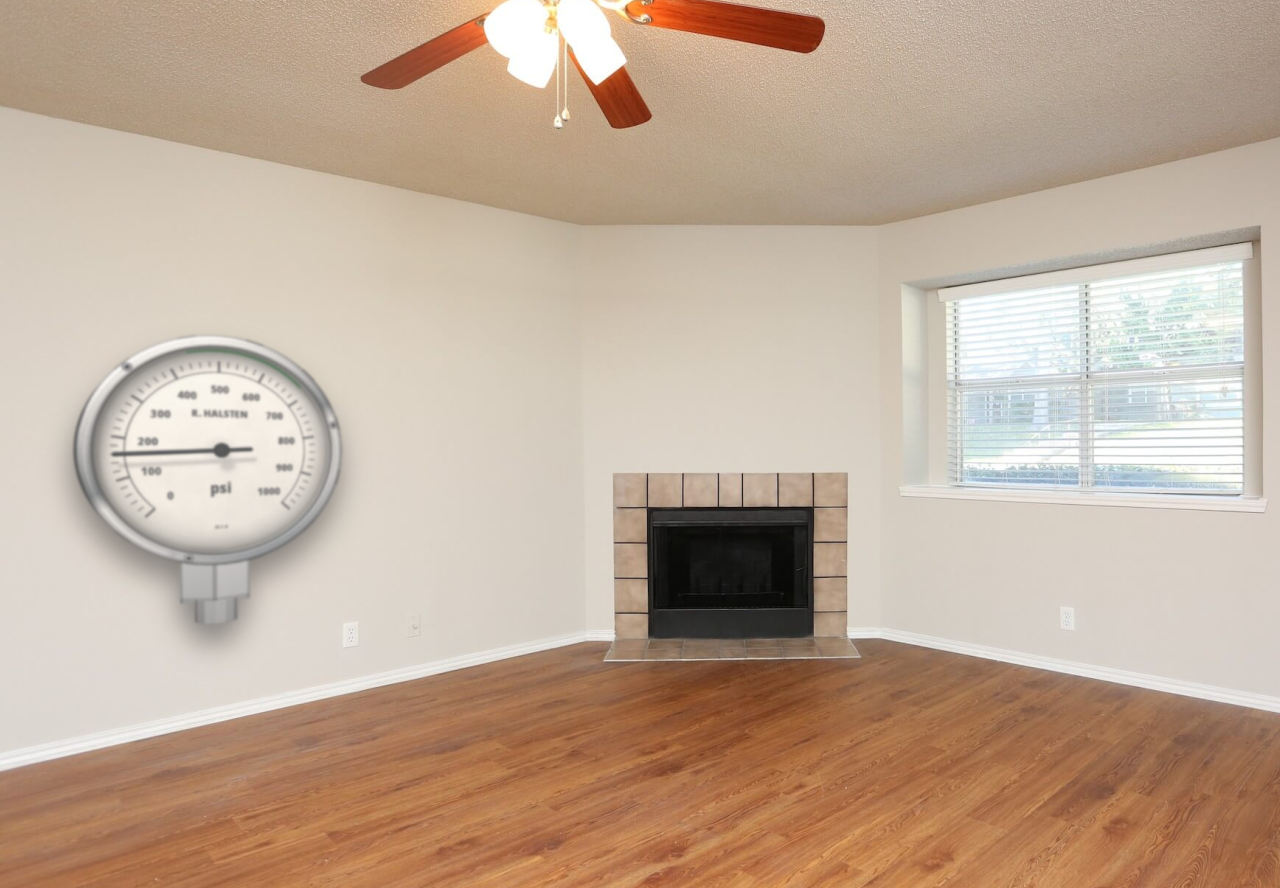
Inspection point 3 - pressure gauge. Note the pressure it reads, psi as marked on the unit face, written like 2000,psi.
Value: 160,psi
